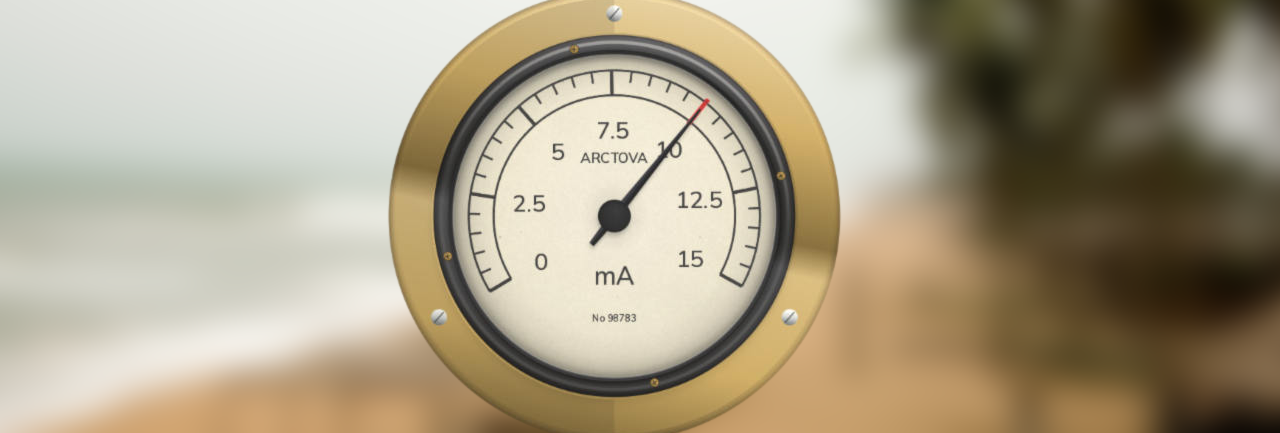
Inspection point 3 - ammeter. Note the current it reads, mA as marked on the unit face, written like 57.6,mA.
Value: 10,mA
